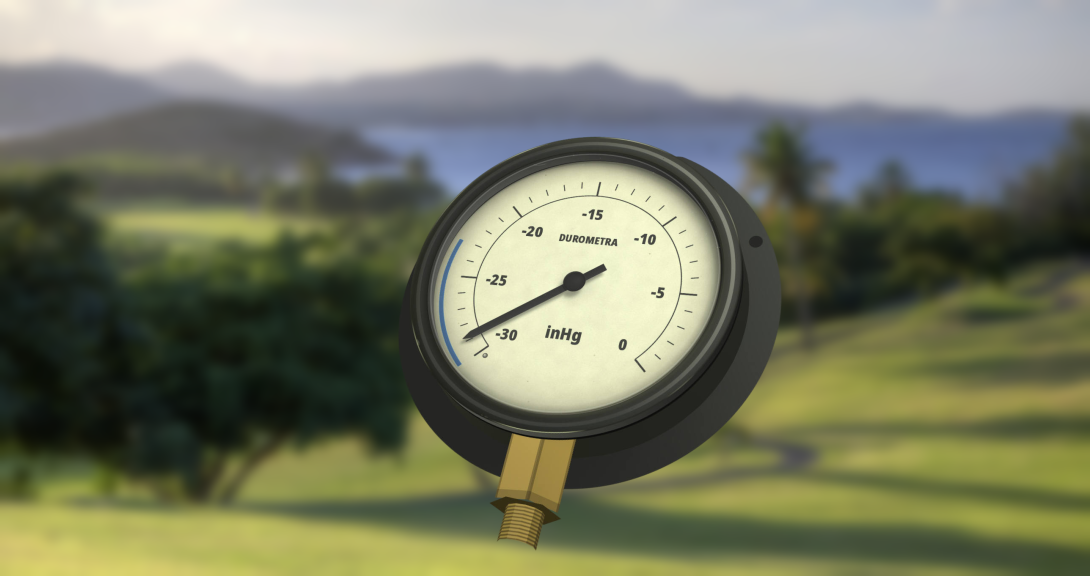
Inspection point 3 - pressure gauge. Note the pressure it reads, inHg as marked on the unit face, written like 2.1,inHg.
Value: -29,inHg
